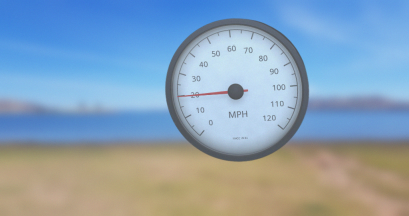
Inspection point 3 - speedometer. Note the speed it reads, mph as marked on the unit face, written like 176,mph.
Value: 20,mph
